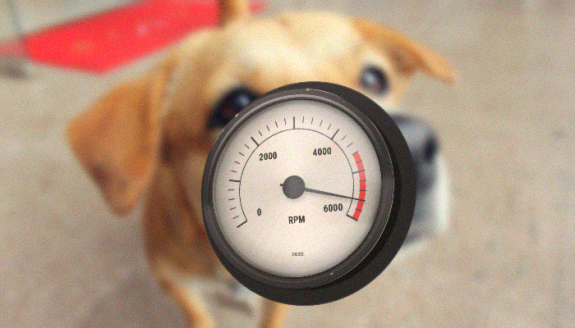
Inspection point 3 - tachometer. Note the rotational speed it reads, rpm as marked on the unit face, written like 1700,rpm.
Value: 5600,rpm
